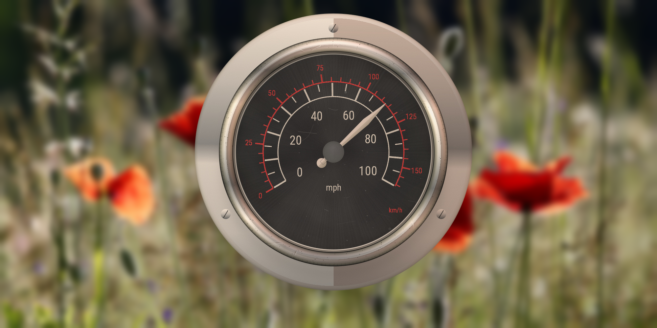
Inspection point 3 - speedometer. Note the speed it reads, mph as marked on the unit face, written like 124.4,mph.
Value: 70,mph
